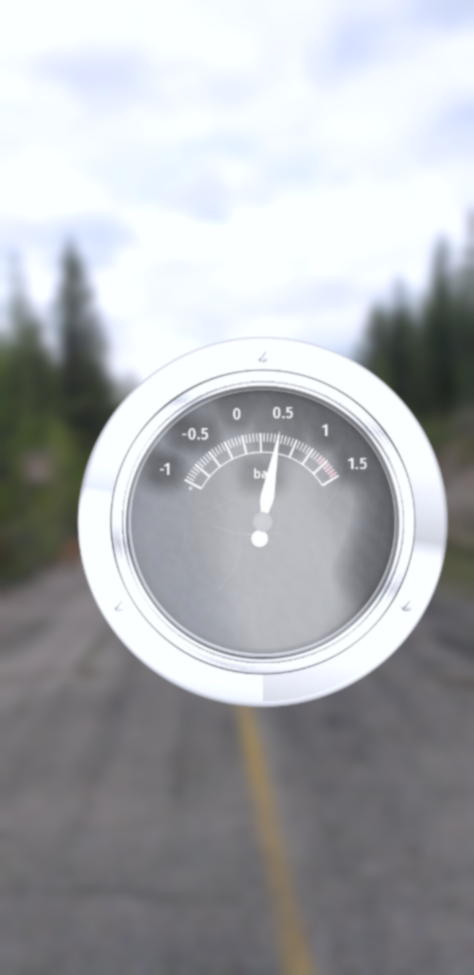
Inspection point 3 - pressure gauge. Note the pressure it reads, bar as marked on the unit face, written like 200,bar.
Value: 0.5,bar
